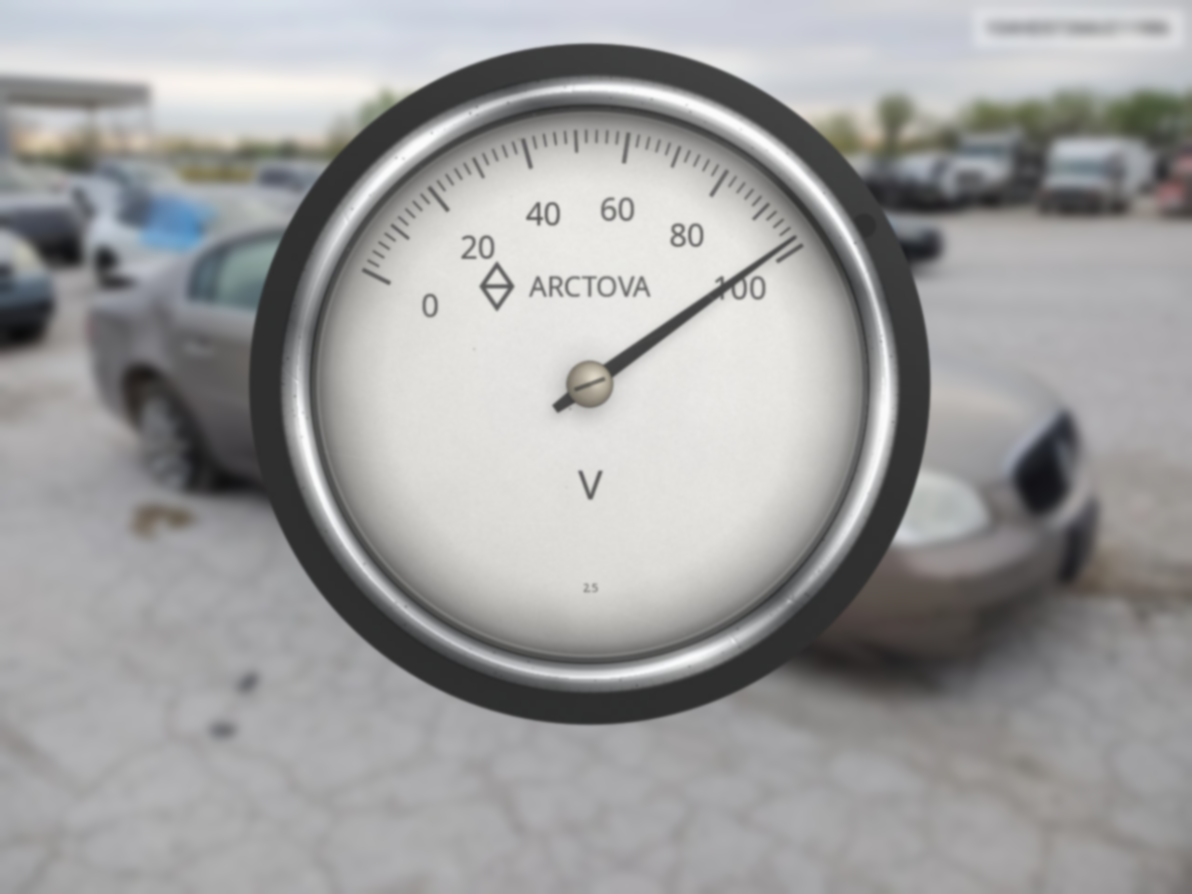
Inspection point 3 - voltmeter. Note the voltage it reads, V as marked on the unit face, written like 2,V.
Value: 98,V
